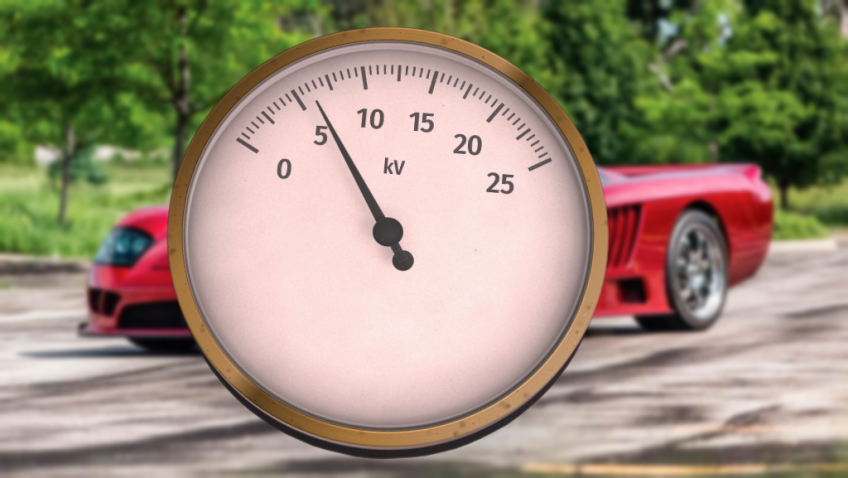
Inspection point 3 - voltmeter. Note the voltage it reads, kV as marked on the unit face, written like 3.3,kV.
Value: 6,kV
